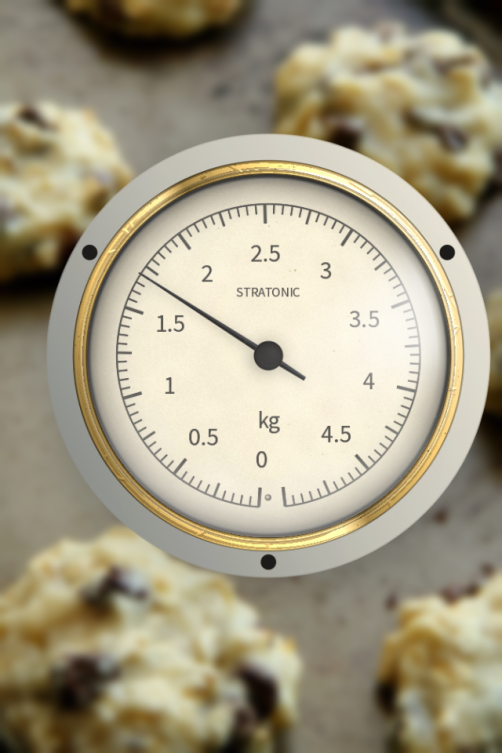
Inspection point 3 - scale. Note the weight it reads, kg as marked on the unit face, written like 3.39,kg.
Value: 1.7,kg
